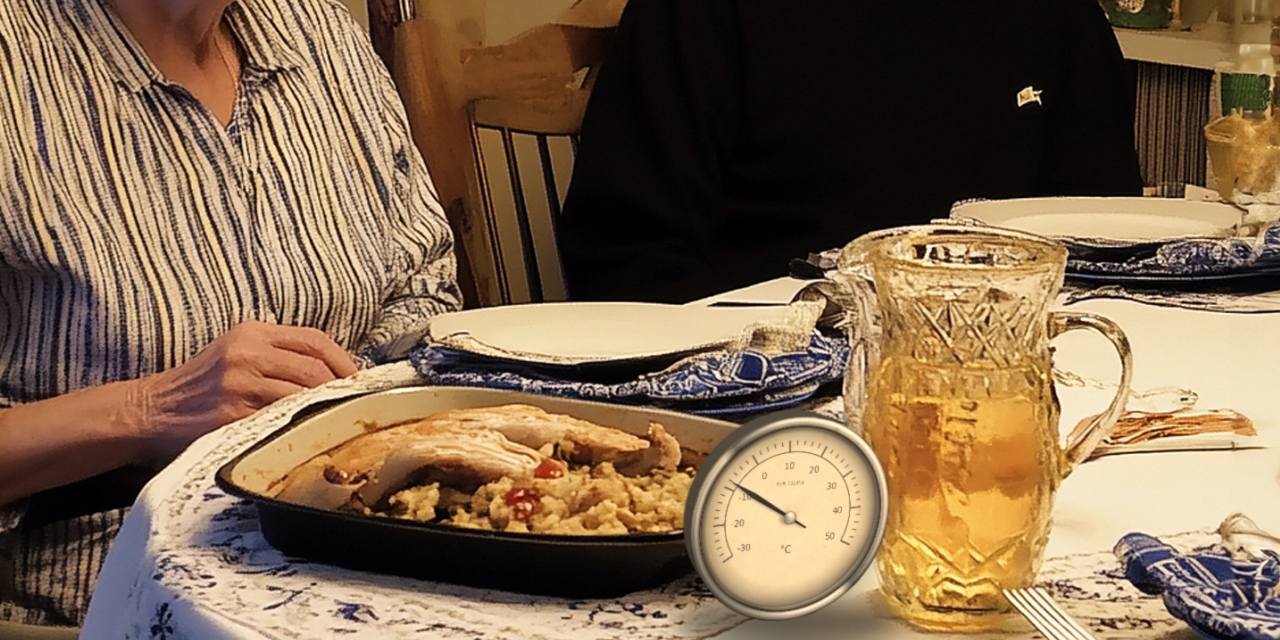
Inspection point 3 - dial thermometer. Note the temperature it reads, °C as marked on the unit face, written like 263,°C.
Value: -8,°C
